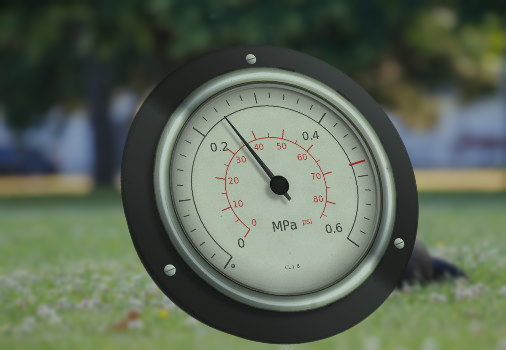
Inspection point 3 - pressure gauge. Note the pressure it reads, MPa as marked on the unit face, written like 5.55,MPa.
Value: 0.24,MPa
